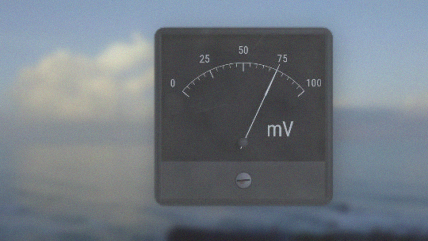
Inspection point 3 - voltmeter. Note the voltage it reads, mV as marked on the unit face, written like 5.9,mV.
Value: 75,mV
